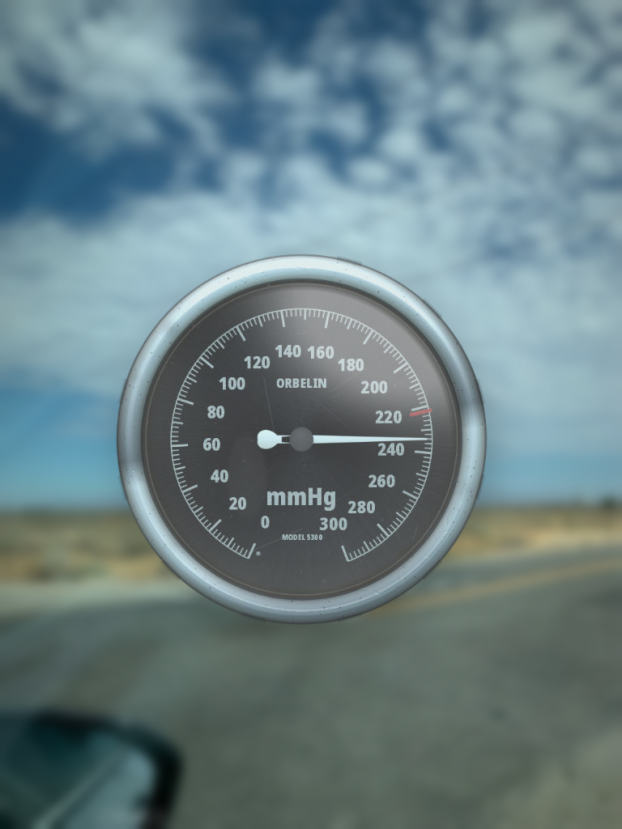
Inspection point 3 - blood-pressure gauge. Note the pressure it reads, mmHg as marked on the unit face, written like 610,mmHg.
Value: 234,mmHg
